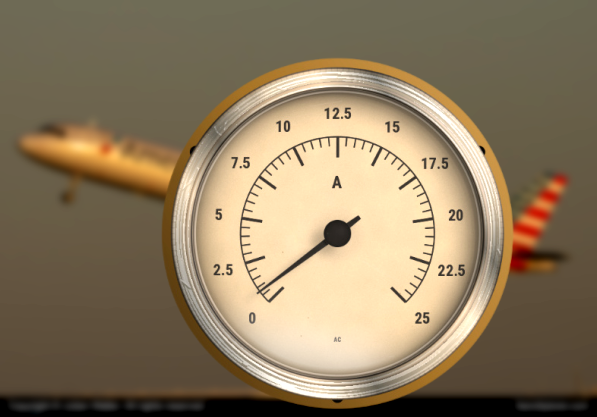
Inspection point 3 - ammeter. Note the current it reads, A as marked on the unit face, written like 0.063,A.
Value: 0.75,A
